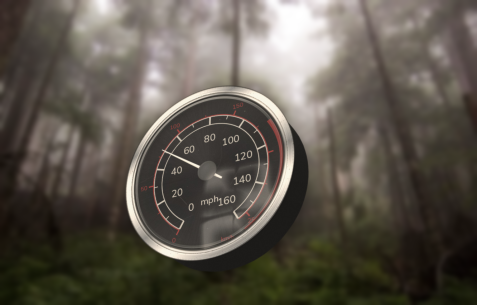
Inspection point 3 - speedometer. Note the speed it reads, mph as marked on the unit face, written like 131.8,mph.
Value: 50,mph
